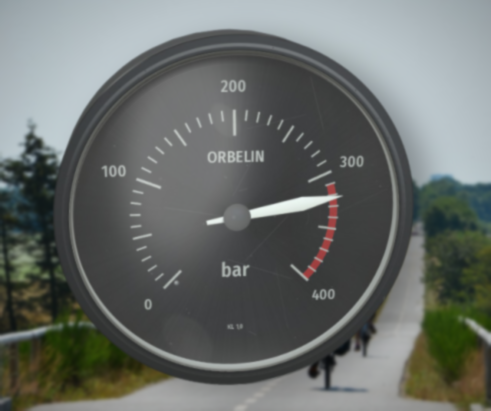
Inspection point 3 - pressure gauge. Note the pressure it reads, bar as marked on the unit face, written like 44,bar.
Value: 320,bar
